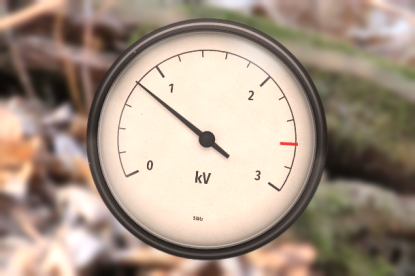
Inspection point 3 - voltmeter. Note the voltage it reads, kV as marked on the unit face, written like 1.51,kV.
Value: 0.8,kV
